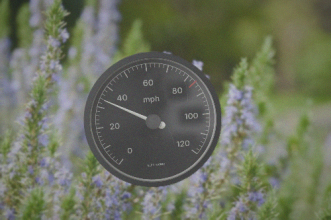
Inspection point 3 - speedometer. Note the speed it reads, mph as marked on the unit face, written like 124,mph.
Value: 34,mph
